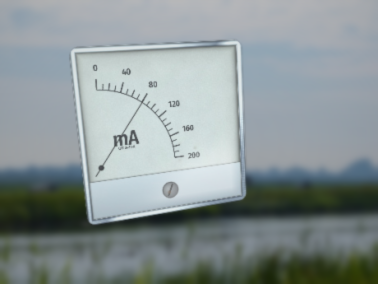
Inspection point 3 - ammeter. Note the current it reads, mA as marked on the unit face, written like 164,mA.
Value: 80,mA
